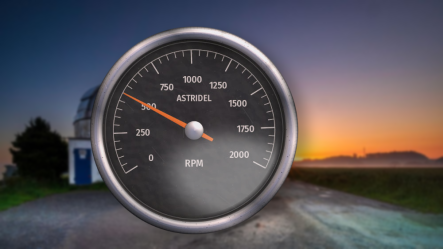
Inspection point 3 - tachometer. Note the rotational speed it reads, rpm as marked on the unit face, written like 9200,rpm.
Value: 500,rpm
